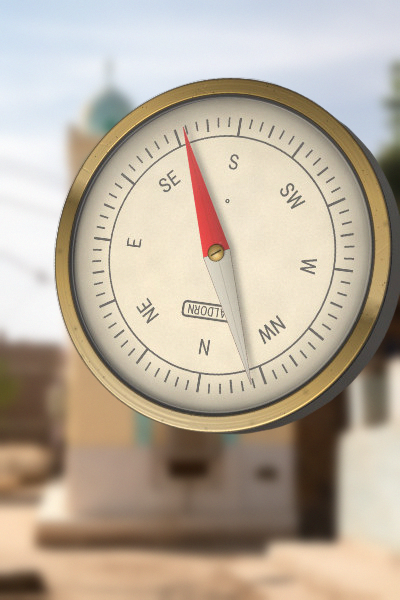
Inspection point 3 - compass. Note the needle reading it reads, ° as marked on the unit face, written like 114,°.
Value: 155,°
